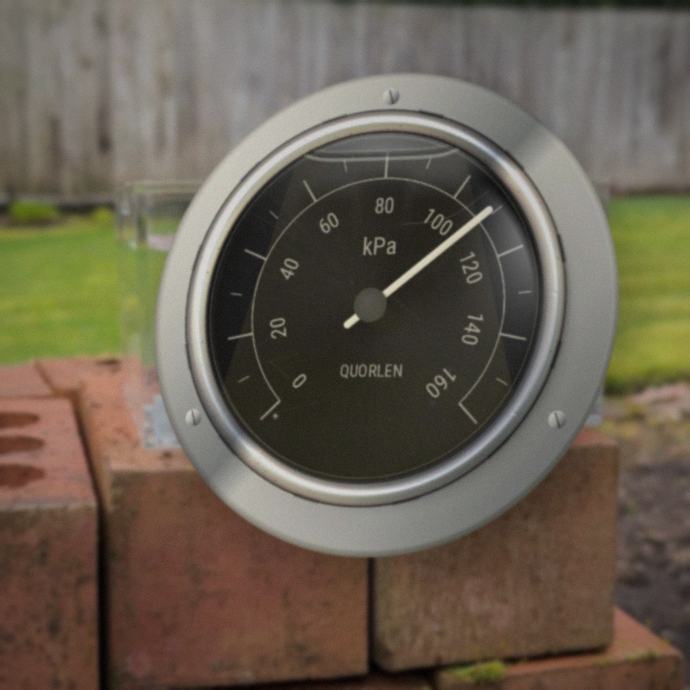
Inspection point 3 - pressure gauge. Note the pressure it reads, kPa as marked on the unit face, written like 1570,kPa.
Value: 110,kPa
